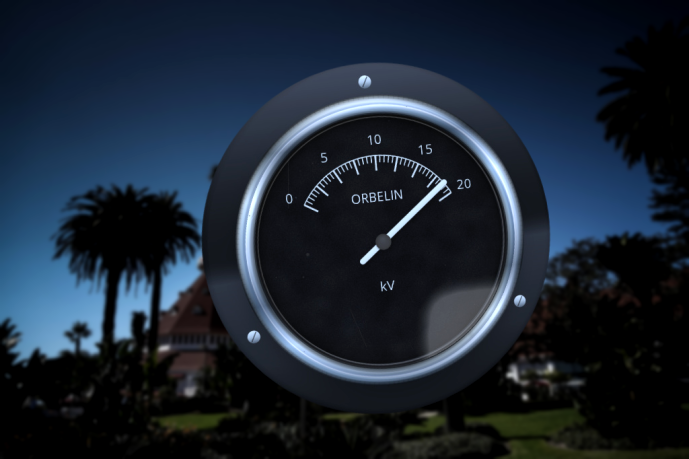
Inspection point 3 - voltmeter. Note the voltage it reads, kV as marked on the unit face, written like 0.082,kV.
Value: 18.5,kV
